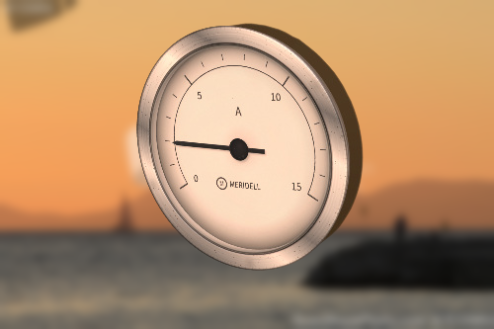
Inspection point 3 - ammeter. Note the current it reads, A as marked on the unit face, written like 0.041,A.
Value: 2,A
